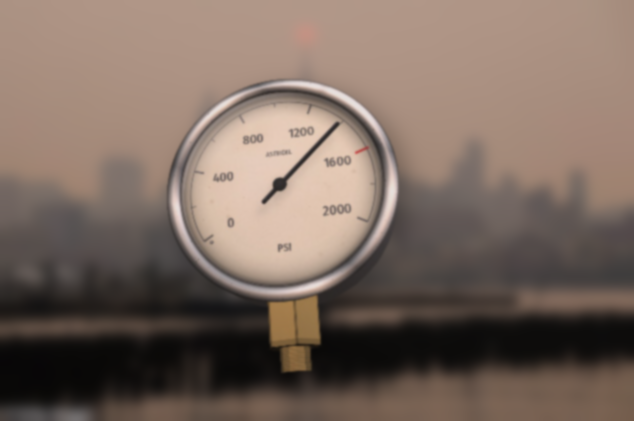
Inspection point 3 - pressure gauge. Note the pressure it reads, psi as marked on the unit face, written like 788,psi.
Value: 1400,psi
